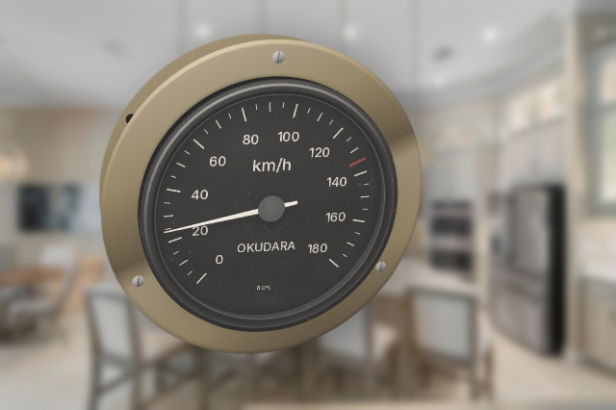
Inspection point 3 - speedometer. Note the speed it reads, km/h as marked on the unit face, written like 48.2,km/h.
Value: 25,km/h
